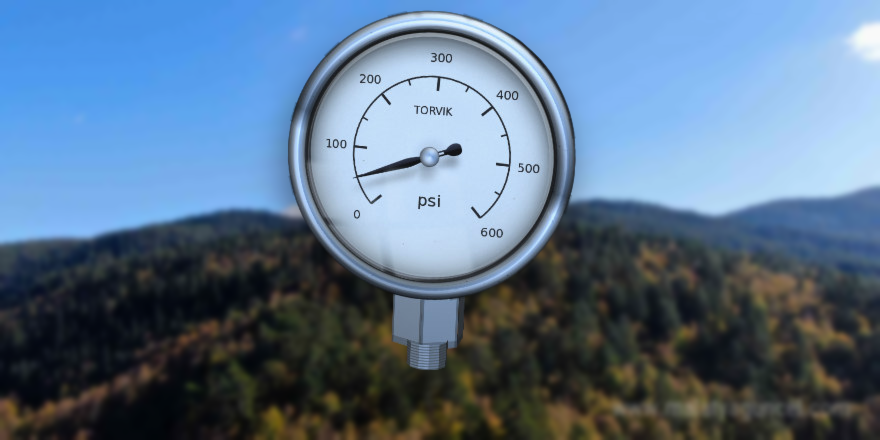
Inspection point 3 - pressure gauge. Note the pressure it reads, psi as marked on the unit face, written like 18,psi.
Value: 50,psi
